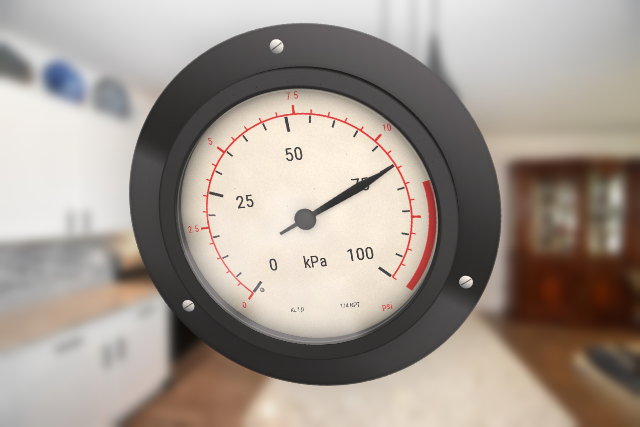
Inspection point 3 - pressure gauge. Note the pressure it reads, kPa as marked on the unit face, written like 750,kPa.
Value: 75,kPa
